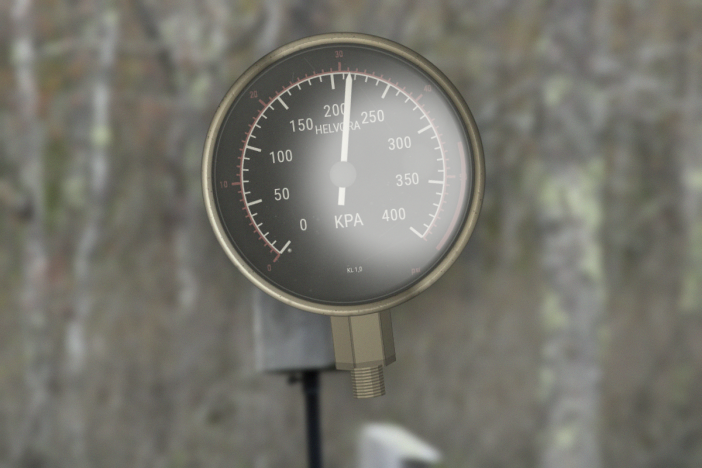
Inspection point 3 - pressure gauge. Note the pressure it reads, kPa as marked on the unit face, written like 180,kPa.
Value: 215,kPa
